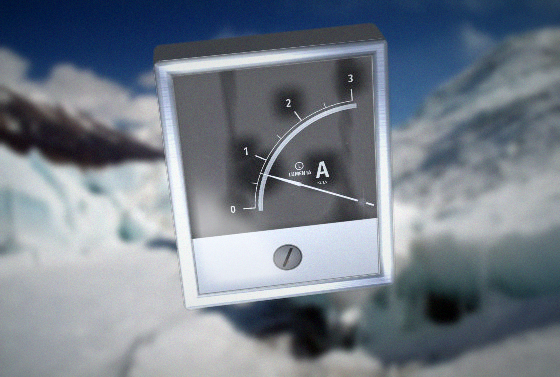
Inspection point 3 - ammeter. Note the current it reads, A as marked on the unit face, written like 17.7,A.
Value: 0.75,A
